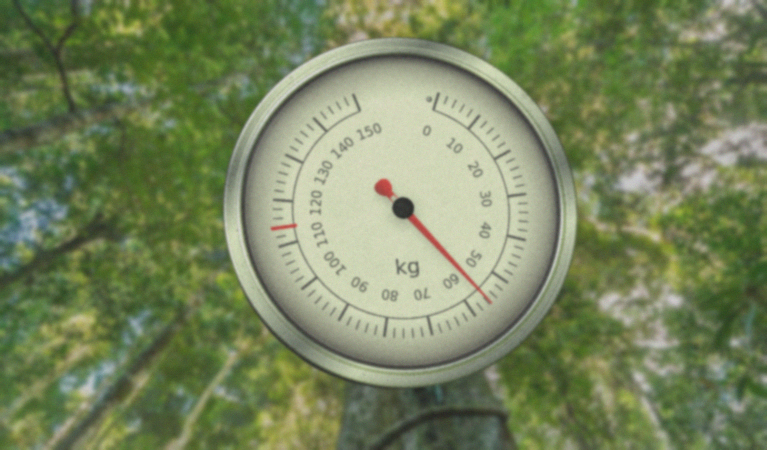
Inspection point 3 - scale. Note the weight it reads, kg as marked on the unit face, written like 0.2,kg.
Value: 56,kg
